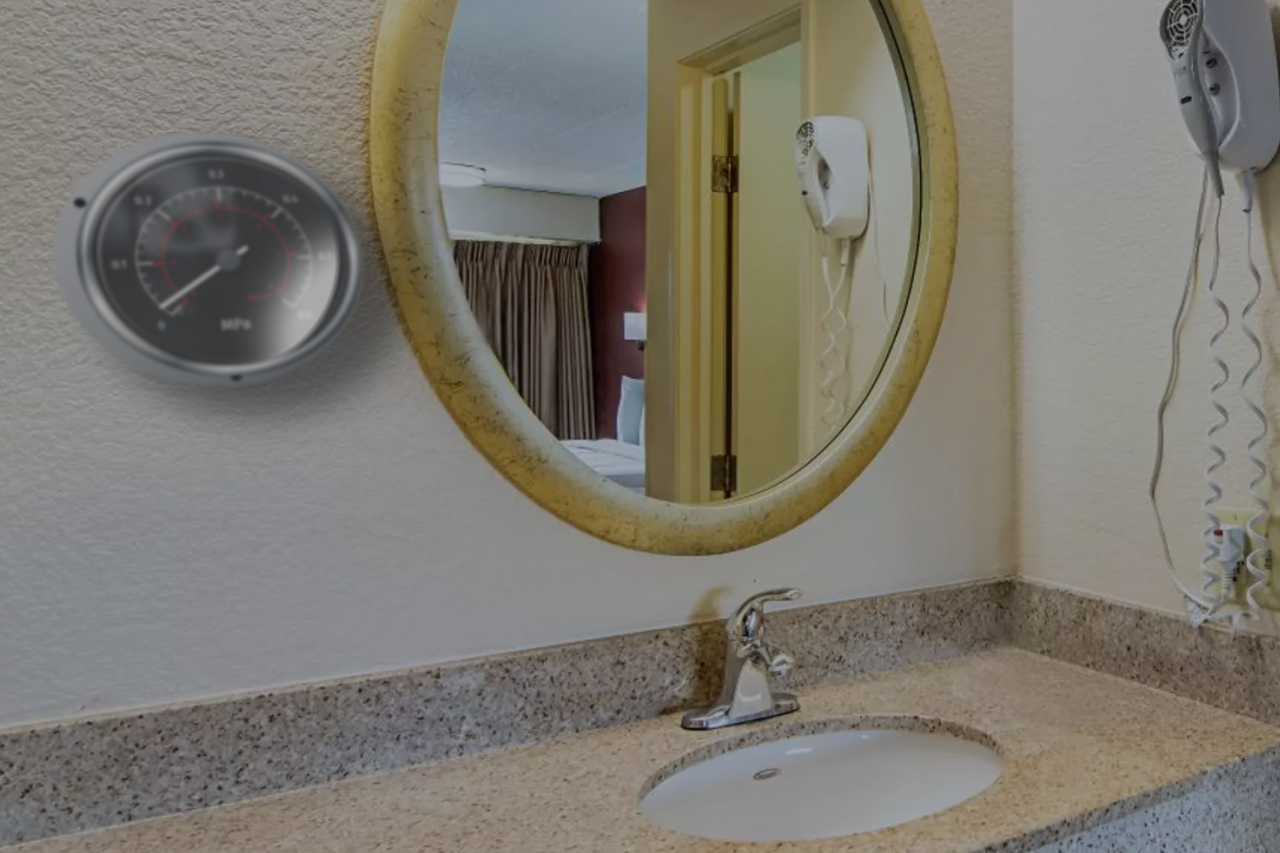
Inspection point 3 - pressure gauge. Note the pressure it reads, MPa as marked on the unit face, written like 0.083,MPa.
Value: 0.02,MPa
